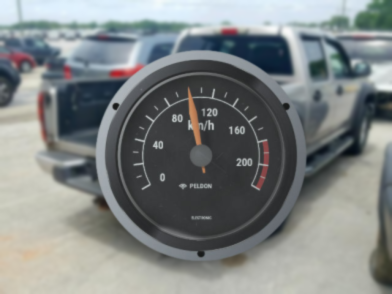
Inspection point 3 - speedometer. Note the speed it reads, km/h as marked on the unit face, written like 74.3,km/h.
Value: 100,km/h
